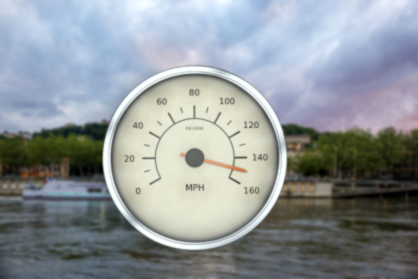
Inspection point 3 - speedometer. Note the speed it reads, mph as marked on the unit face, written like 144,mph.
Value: 150,mph
